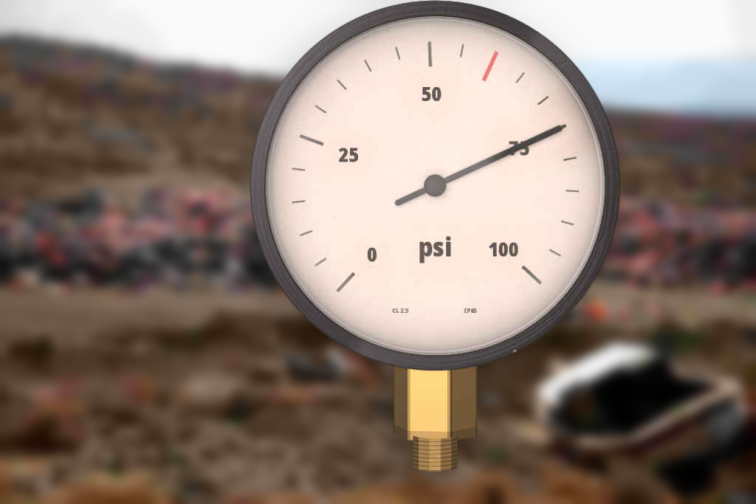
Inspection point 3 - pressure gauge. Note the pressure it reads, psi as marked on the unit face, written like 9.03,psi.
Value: 75,psi
